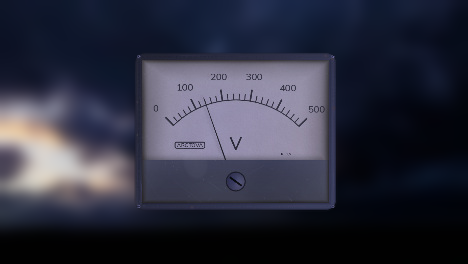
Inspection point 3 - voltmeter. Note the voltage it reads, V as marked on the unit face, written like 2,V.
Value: 140,V
